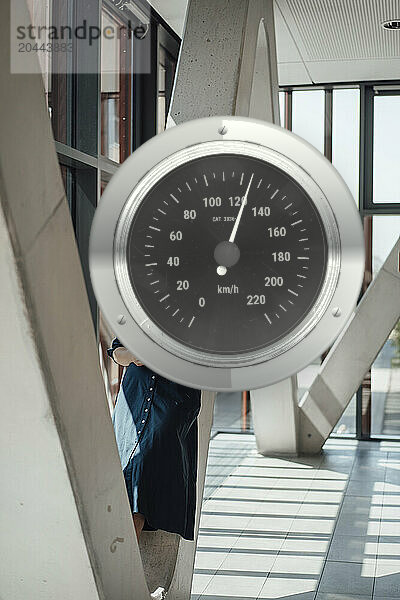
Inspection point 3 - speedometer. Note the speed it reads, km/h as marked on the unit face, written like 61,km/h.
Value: 125,km/h
